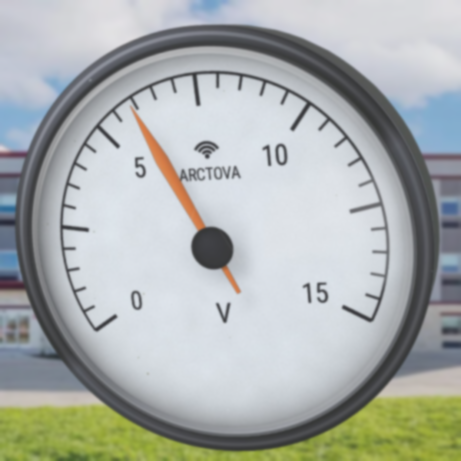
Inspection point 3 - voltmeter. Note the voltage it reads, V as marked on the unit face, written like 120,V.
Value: 6,V
